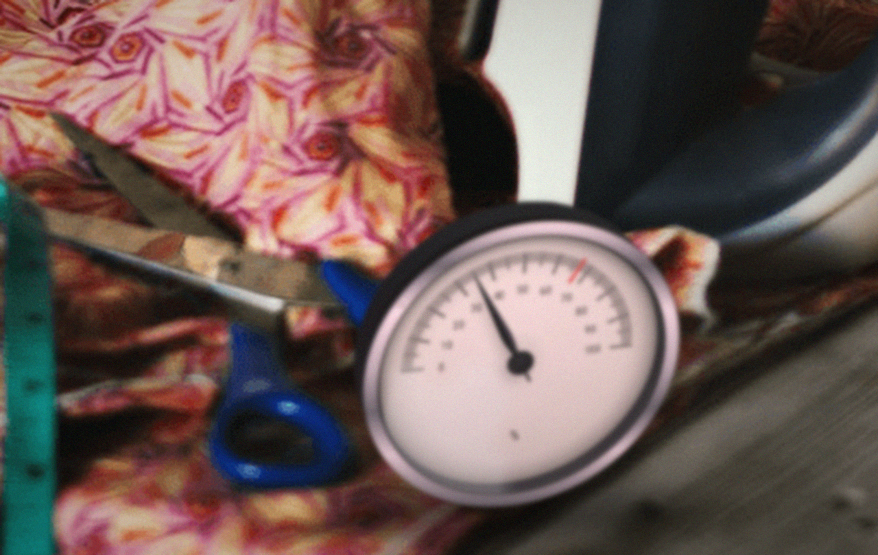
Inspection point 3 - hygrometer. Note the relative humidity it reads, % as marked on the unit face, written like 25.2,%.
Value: 35,%
